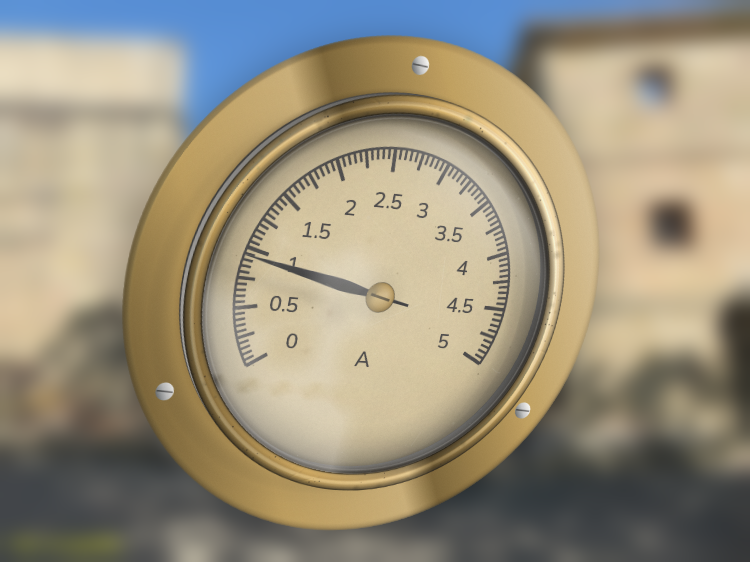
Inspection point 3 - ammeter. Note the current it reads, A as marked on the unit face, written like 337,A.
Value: 0.95,A
